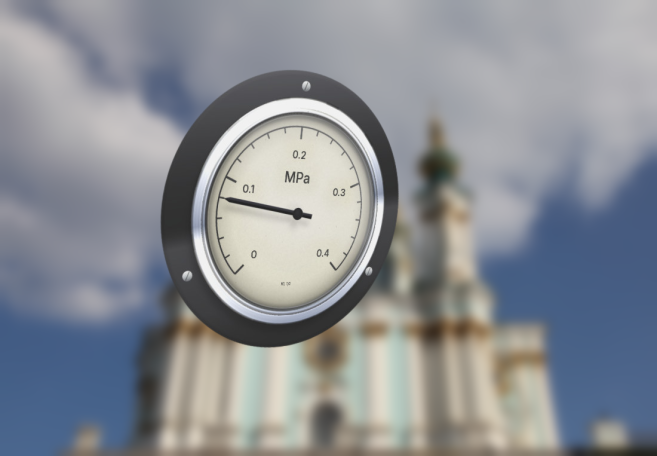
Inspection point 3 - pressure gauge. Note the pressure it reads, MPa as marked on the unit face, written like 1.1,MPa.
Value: 0.08,MPa
